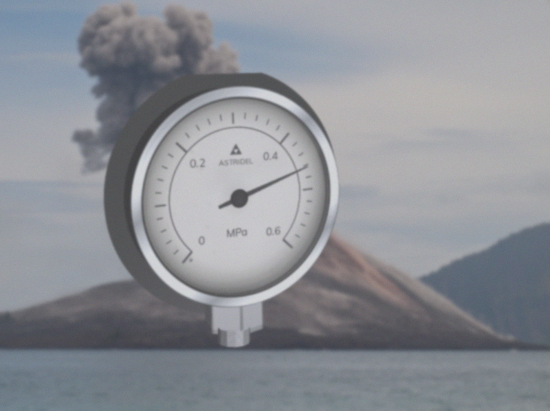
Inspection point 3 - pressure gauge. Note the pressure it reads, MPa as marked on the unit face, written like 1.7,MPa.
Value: 0.46,MPa
